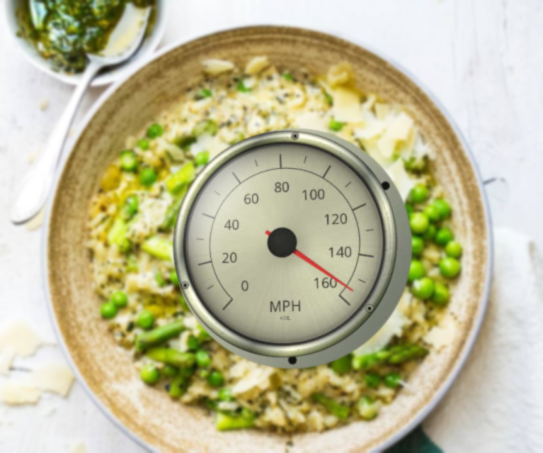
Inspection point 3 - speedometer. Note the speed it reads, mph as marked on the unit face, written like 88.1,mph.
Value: 155,mph
